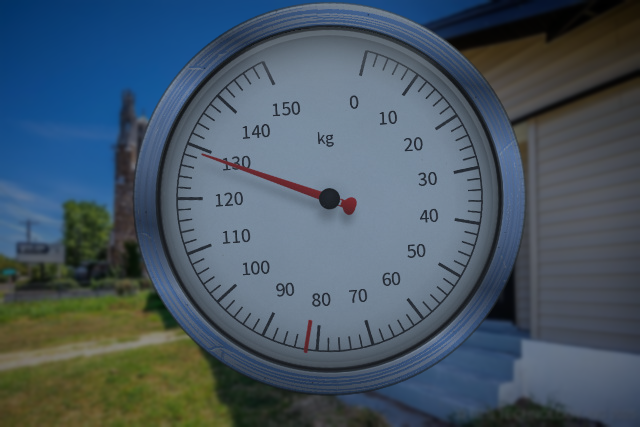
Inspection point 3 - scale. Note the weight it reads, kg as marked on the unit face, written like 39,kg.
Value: 129,kg
